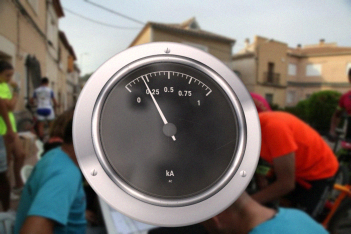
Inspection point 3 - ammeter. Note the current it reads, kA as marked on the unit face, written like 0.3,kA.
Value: 0.2,kA
